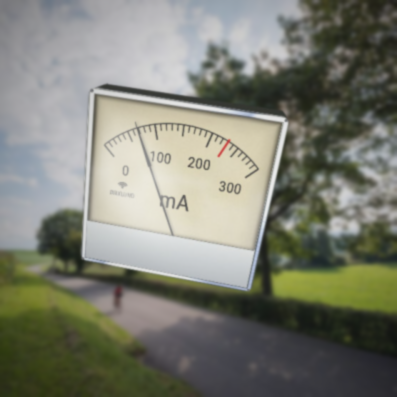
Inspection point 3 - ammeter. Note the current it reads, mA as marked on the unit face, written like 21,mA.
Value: 70,mA
